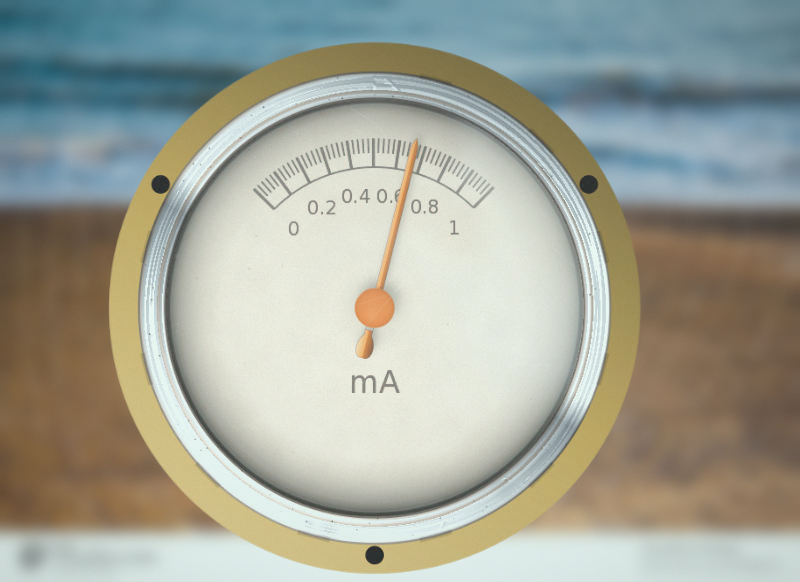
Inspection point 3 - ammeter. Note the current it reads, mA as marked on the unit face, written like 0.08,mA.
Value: 0.66,mA
